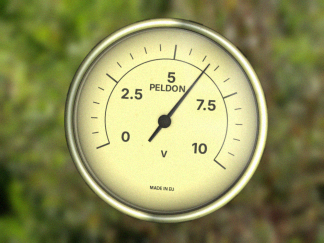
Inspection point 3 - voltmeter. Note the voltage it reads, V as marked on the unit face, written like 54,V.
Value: 6.25,V
